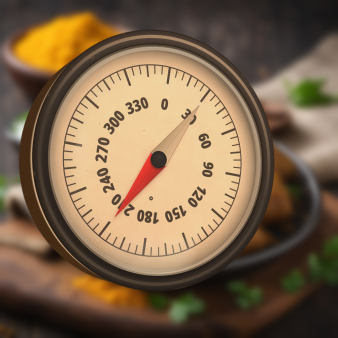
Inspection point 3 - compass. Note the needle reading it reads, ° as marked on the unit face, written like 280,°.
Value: 210,°
